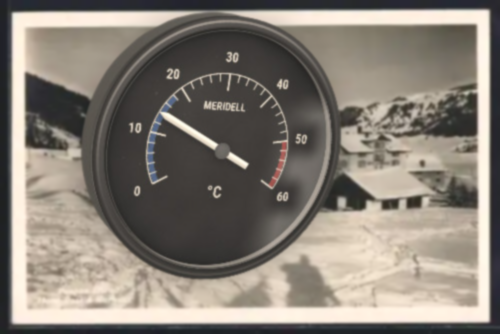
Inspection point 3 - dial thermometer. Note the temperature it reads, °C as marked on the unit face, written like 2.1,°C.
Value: 14,°C
